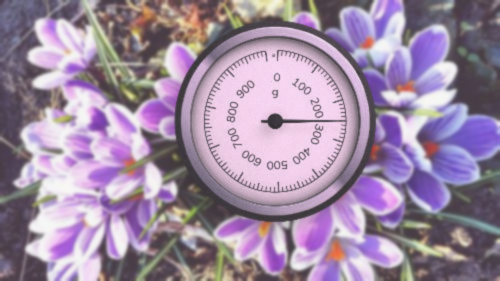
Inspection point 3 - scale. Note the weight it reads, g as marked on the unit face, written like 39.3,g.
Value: 250,g
